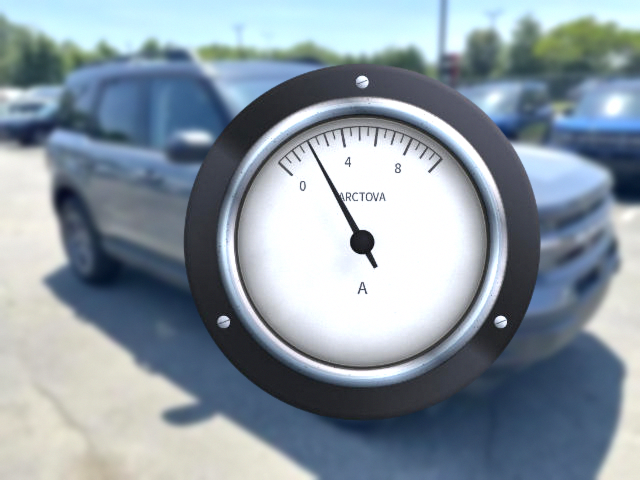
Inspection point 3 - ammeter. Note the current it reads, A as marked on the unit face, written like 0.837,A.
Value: 2,A
